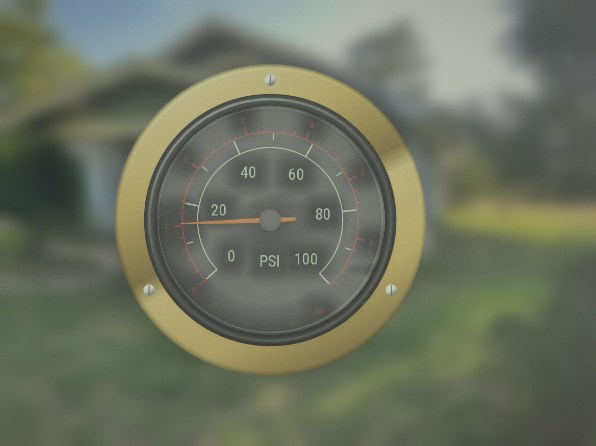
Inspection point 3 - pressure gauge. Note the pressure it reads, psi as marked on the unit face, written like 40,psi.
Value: 15,psi
